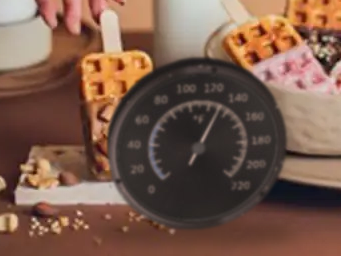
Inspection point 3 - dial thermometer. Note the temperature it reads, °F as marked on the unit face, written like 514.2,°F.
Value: 130,°F
